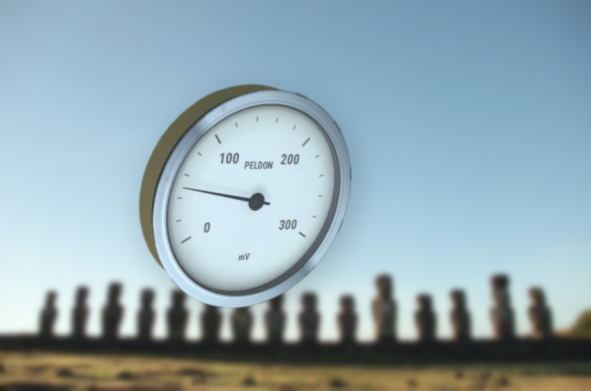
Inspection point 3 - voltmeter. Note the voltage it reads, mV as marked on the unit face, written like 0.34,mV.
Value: 50,mV
